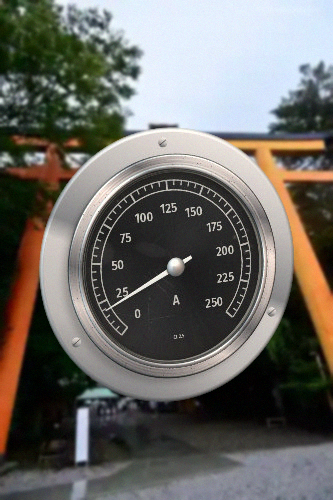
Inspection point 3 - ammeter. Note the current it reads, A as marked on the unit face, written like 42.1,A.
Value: 20,A
